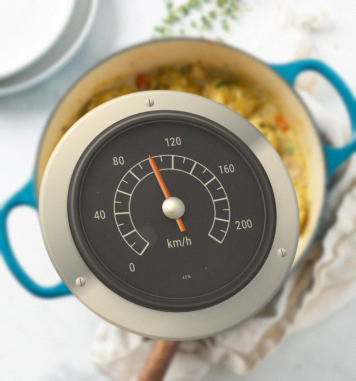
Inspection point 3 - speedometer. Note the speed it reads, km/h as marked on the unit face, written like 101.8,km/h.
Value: 100,km/h
